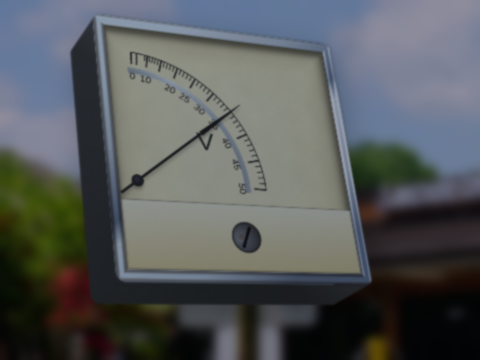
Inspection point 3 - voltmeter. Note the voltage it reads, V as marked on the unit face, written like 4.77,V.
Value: 35,V
